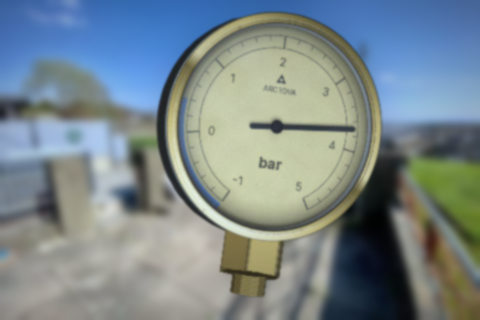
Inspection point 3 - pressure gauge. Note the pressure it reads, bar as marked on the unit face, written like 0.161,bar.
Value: 3.7,bar
